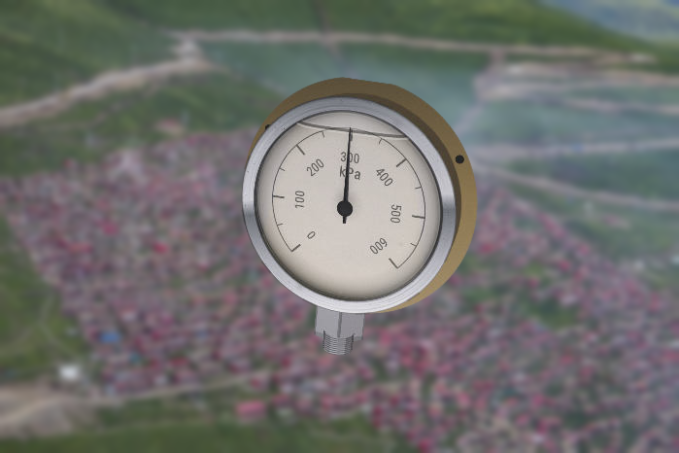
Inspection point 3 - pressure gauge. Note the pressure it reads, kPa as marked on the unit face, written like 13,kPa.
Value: 300,kPa
